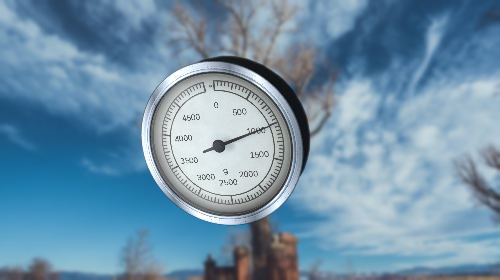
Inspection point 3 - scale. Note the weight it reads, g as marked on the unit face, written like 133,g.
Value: 1000,g
